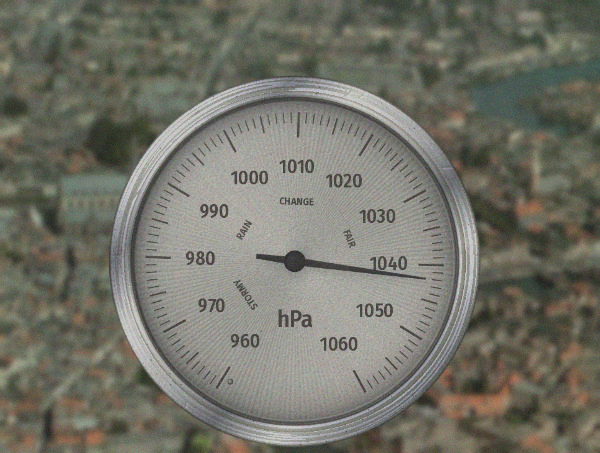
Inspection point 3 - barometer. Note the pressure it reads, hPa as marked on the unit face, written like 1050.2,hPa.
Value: 1042,hPa
